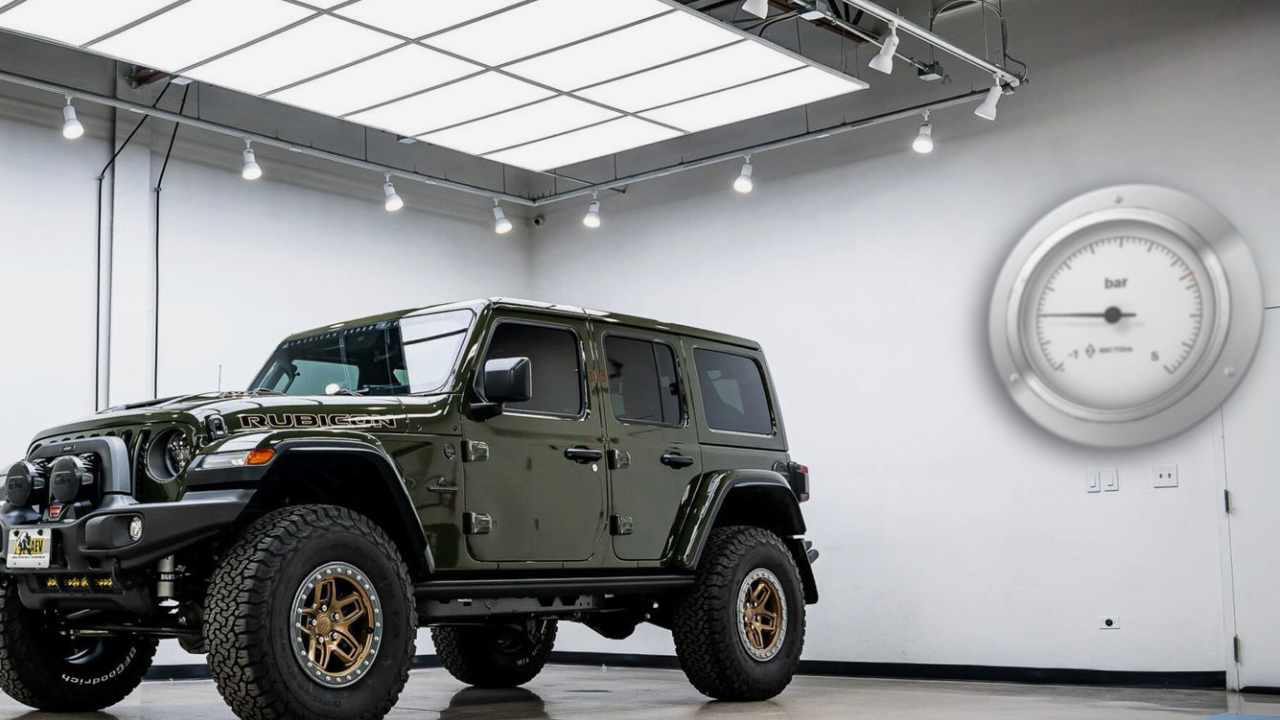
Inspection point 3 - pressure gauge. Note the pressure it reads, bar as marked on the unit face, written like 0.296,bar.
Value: 0,bar
